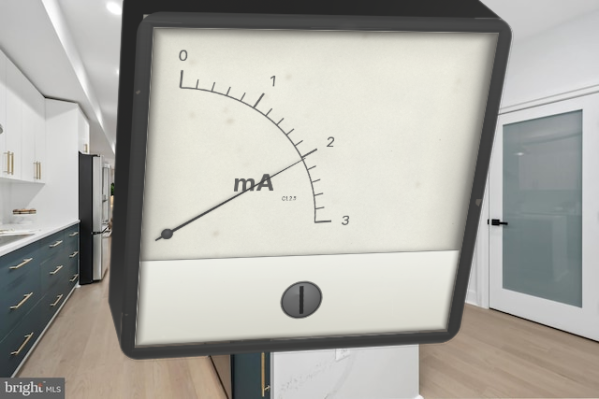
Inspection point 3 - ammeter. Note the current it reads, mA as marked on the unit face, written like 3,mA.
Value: 2,mA
